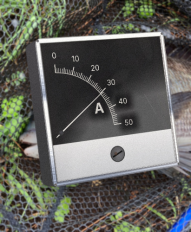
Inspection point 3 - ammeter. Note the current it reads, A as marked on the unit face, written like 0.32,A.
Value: 30,A
